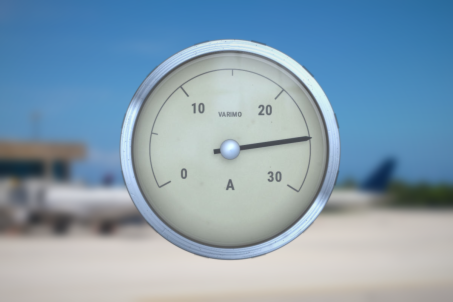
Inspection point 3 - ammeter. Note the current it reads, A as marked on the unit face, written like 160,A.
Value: 25,A
